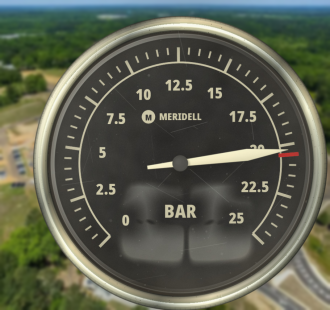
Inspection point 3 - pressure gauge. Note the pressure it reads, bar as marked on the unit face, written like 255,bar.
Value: 20.25,bar
